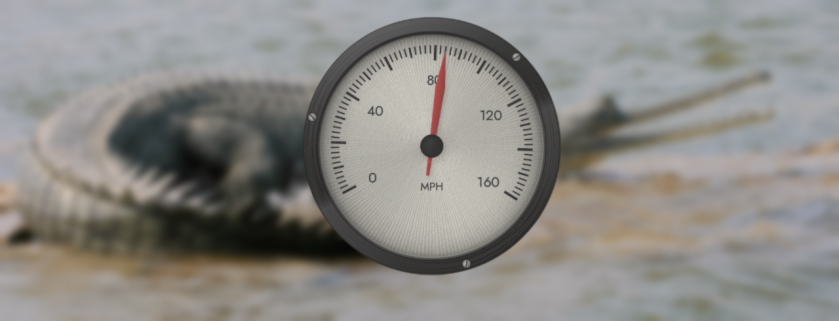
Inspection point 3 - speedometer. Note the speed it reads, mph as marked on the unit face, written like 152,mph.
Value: 84,mph
